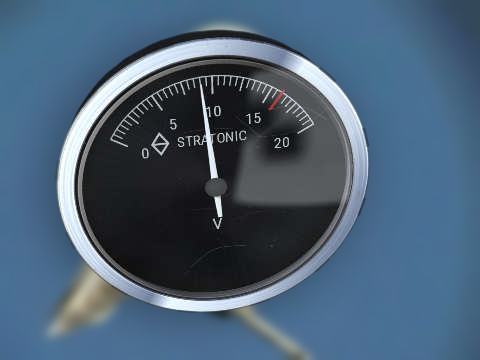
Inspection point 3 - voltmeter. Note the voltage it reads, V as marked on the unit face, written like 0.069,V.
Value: 9,V
